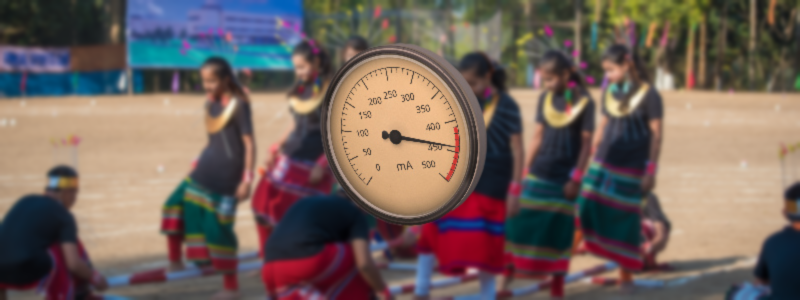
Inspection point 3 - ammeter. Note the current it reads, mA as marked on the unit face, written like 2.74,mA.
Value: 440,mA
